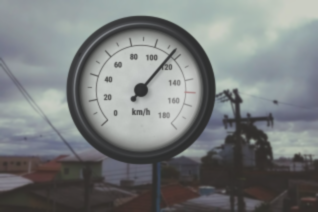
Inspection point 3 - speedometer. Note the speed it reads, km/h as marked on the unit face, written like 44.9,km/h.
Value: 115,km/h
